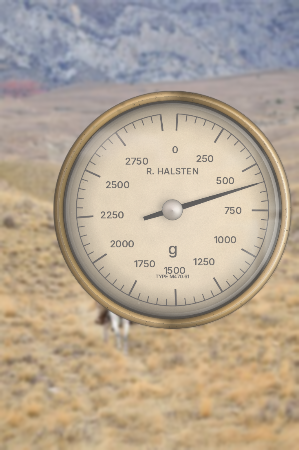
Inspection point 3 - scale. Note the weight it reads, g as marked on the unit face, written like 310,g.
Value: 600,g
